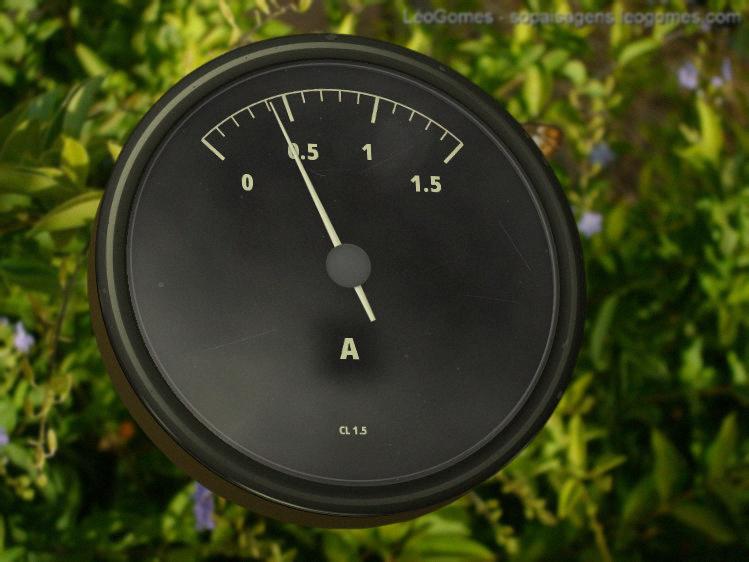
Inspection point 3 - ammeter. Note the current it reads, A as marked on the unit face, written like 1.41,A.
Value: 0.4,A
